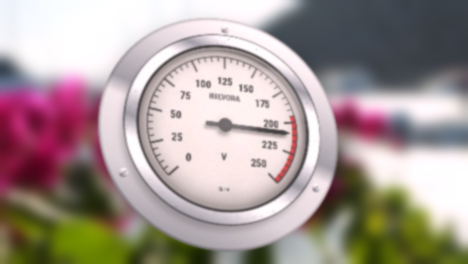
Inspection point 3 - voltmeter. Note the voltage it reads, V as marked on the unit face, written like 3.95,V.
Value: 210,V
